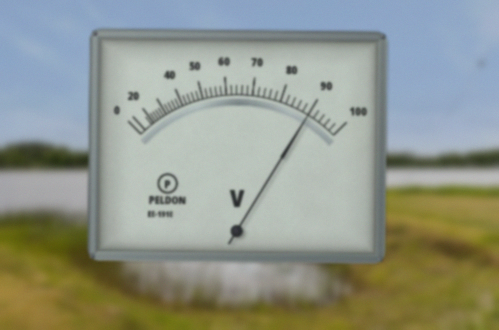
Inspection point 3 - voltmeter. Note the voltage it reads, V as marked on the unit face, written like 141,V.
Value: 90,V
